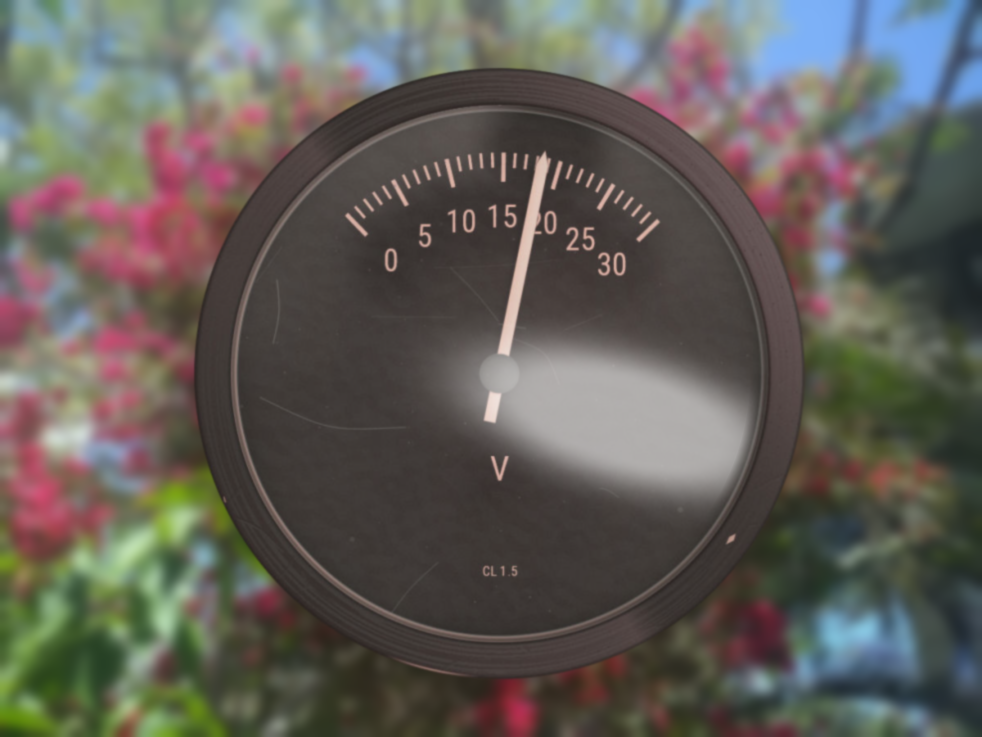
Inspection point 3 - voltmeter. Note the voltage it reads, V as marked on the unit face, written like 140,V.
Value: 18.5,V
